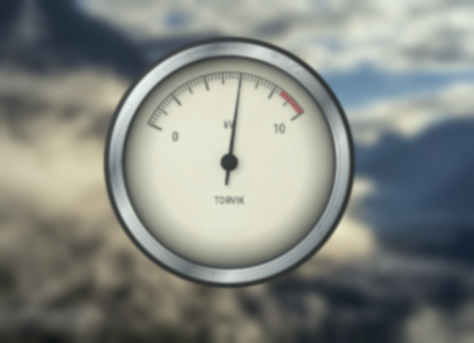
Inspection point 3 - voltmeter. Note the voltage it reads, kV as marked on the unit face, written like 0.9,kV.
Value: 6,kV
